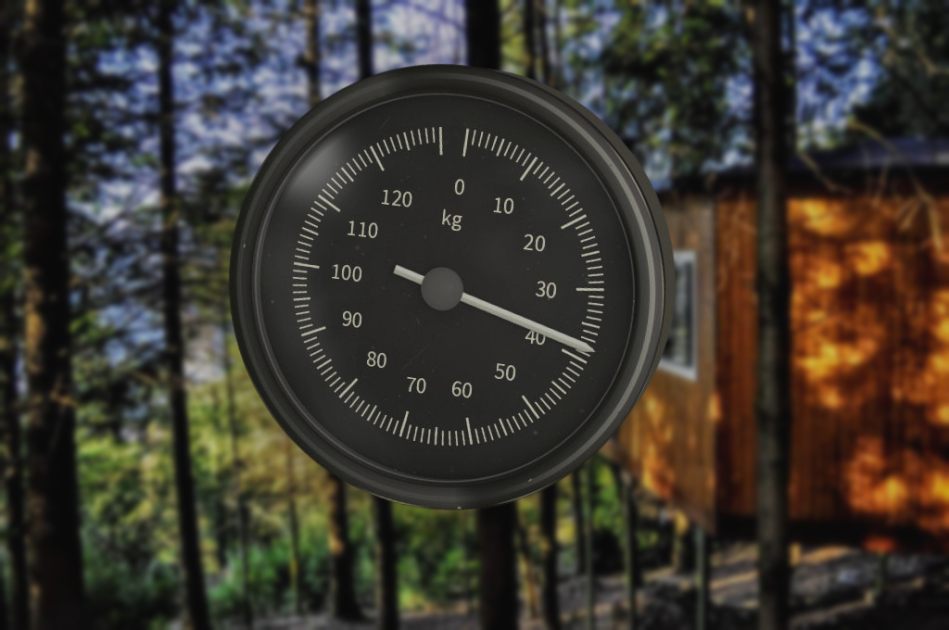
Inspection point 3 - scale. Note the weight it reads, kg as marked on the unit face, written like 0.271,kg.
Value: 38,kg
